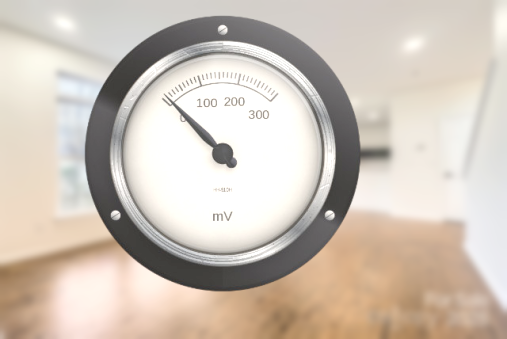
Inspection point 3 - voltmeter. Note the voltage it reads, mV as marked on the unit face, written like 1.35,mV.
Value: 10,mV
